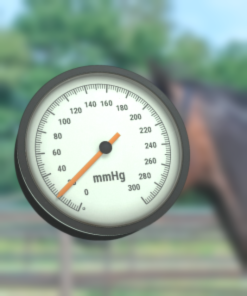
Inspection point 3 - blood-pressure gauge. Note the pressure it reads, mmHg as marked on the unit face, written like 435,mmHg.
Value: 20,mmHg
